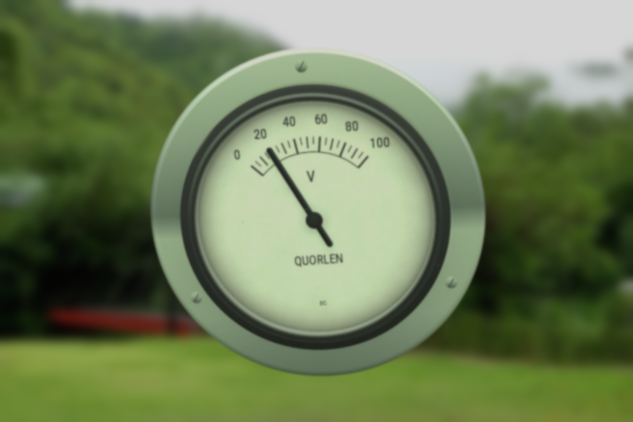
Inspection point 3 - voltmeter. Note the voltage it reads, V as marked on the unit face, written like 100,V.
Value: 20,V
